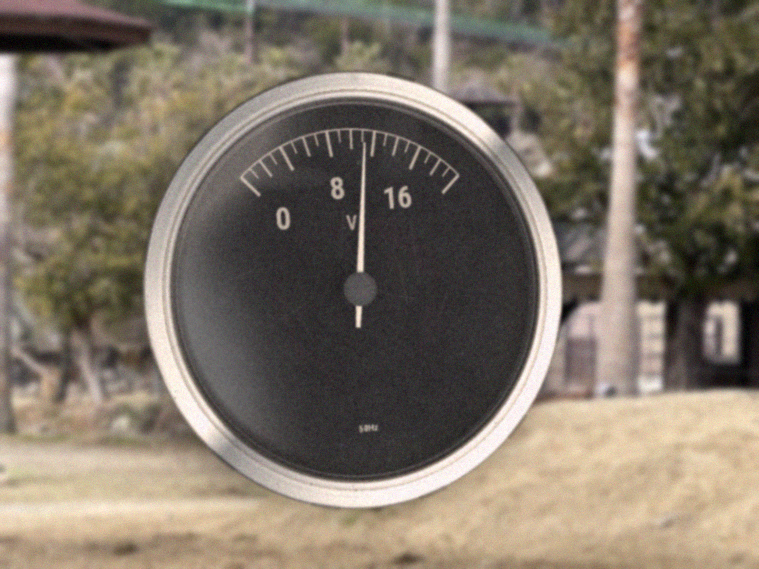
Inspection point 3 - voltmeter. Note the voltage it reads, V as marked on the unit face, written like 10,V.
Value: 11,V
